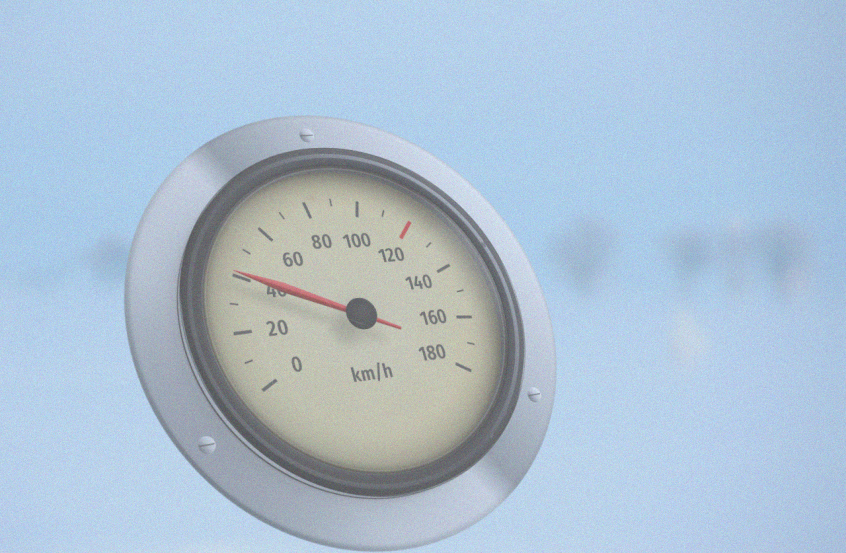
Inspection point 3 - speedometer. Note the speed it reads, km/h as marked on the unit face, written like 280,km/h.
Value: 40,km/h
